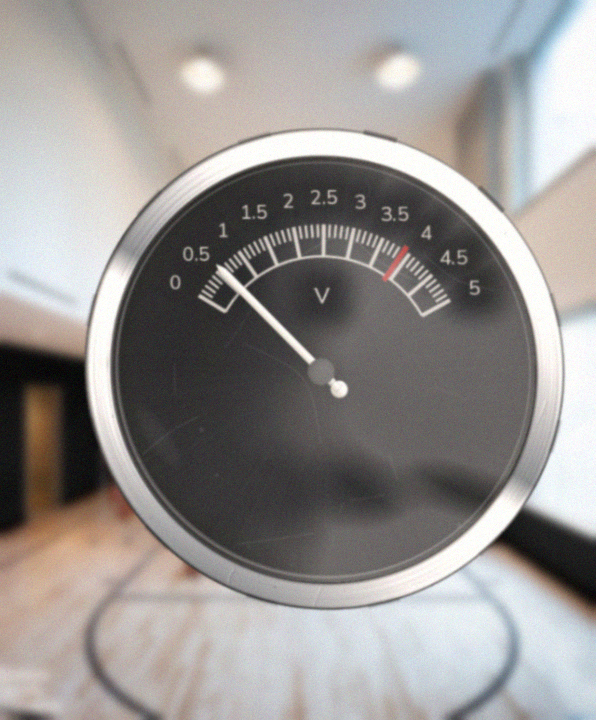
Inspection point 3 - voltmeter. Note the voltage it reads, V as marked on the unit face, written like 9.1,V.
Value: 0.6,V
